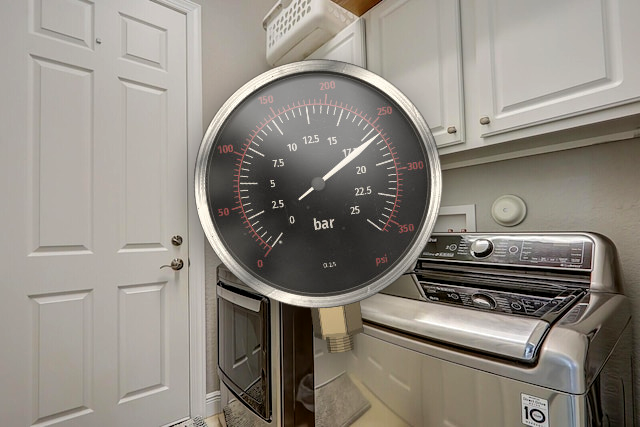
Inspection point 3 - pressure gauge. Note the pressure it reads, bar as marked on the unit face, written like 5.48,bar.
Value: 18,bar
